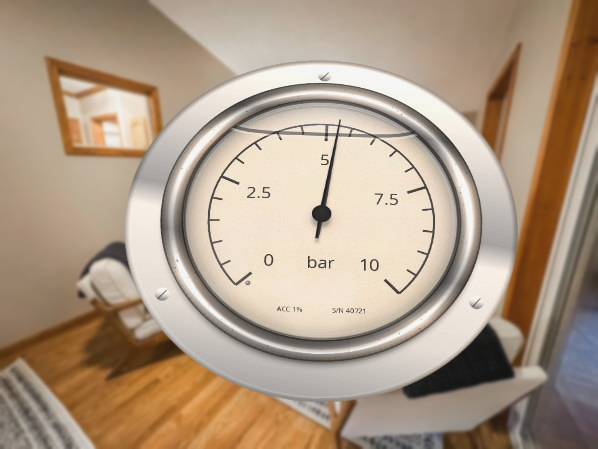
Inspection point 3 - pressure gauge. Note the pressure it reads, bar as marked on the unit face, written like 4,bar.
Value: 5.25,bar
